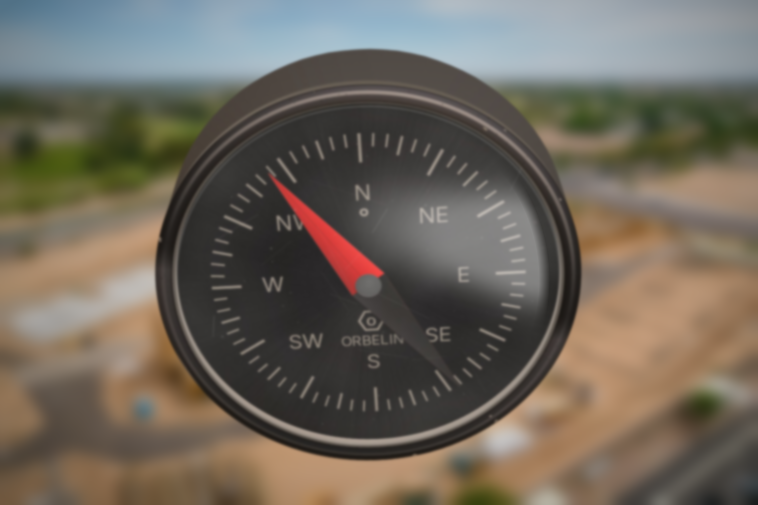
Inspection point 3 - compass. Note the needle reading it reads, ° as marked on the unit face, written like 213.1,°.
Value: 325,°
